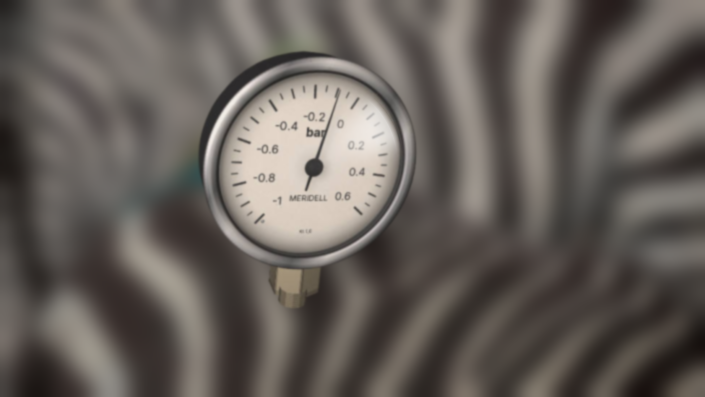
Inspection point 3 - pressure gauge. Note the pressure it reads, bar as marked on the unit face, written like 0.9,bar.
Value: -0.1,bar
